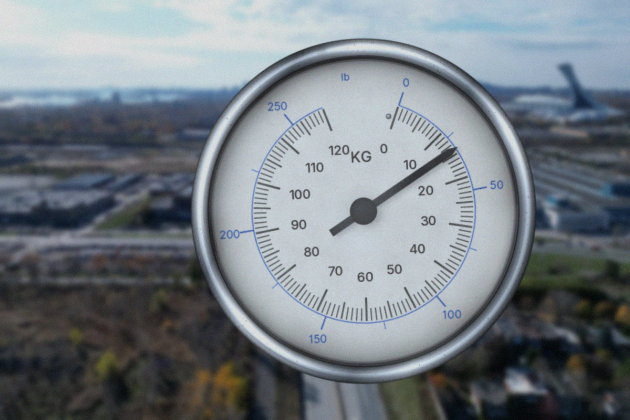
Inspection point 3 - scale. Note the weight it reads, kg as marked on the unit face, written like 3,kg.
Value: 14,kg
